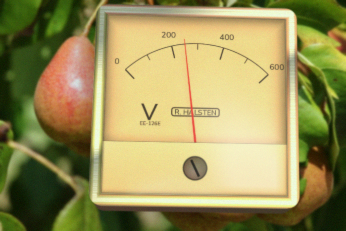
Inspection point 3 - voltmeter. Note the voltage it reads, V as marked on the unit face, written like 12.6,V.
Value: 250,V
